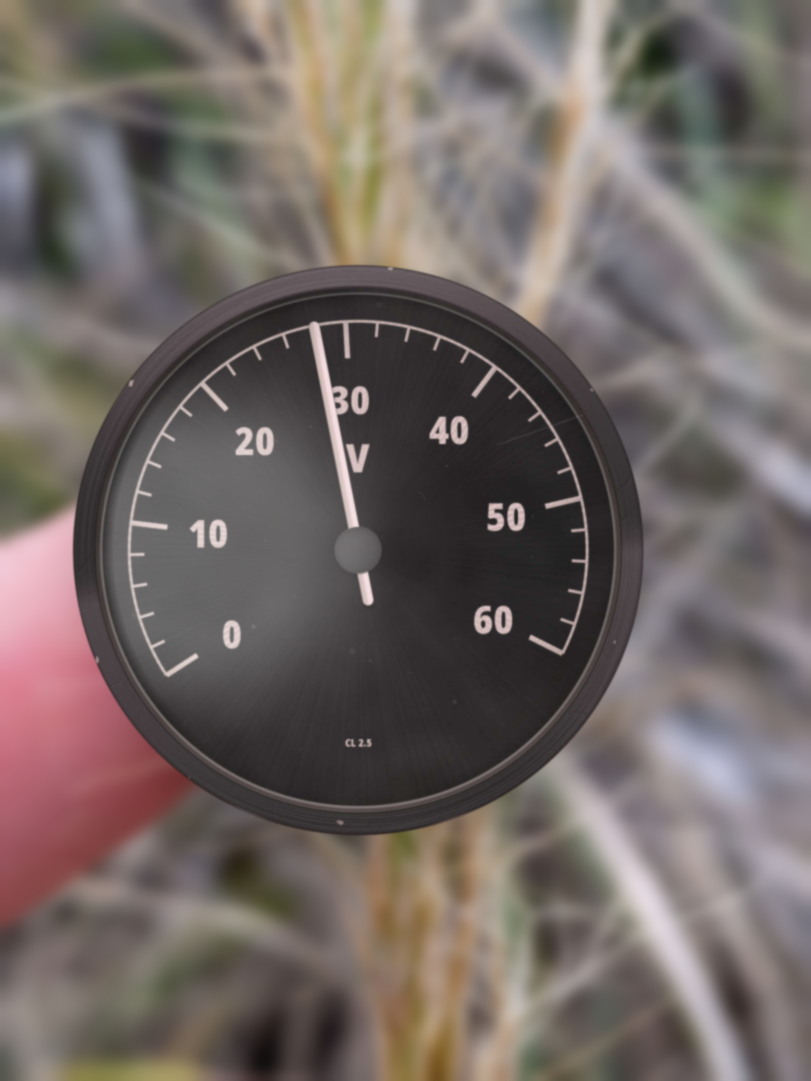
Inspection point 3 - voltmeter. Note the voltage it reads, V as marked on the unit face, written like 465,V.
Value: 28,V
